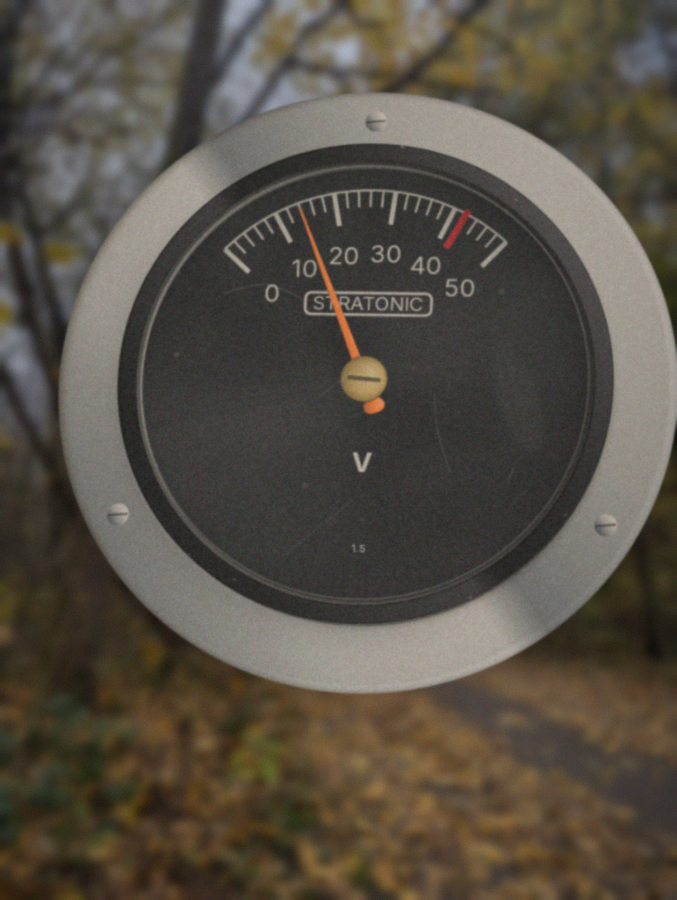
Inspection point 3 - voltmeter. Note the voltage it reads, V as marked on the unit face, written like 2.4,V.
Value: 14,V
